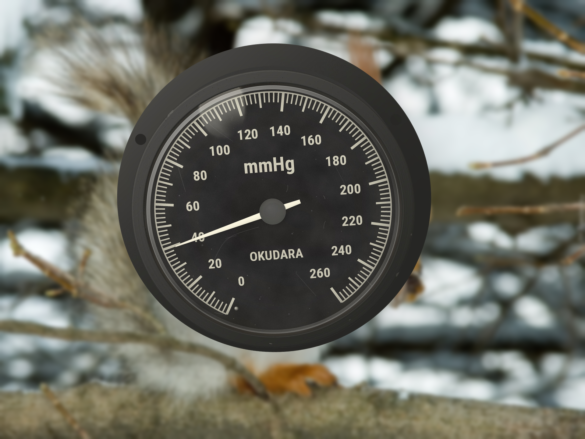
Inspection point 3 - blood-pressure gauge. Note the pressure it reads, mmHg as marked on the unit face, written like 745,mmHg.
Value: 40,mmHg
